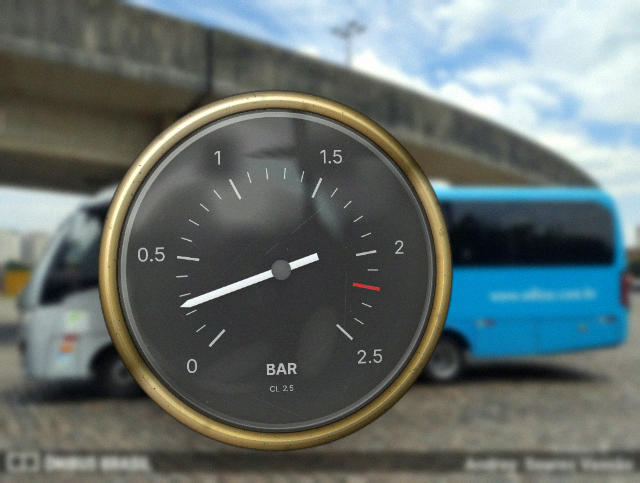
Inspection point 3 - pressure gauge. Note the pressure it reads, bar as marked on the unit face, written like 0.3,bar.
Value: 0.25,bar
